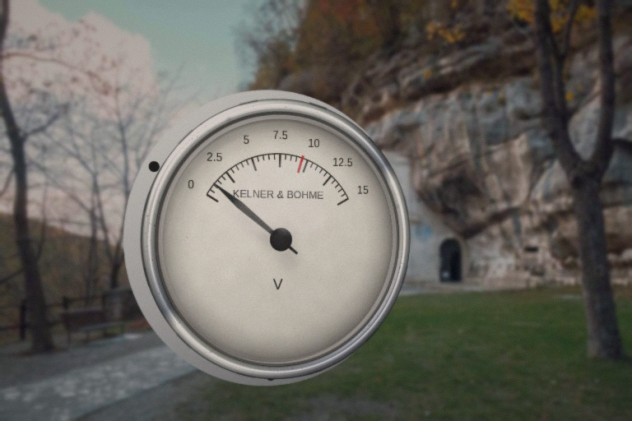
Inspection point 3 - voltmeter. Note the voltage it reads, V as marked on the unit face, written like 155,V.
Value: 1,V
